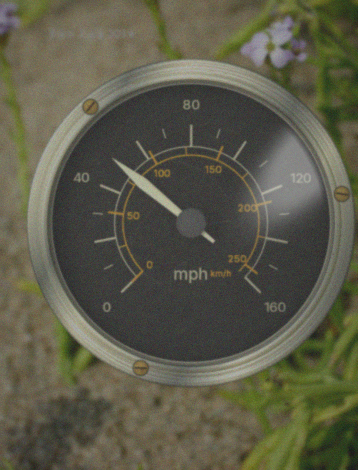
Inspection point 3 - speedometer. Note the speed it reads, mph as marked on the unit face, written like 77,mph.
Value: 50,mph
